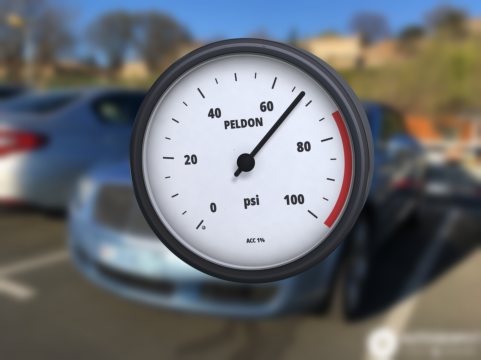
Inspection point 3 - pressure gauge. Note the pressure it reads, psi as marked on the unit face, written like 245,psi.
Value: 67.5,psi
